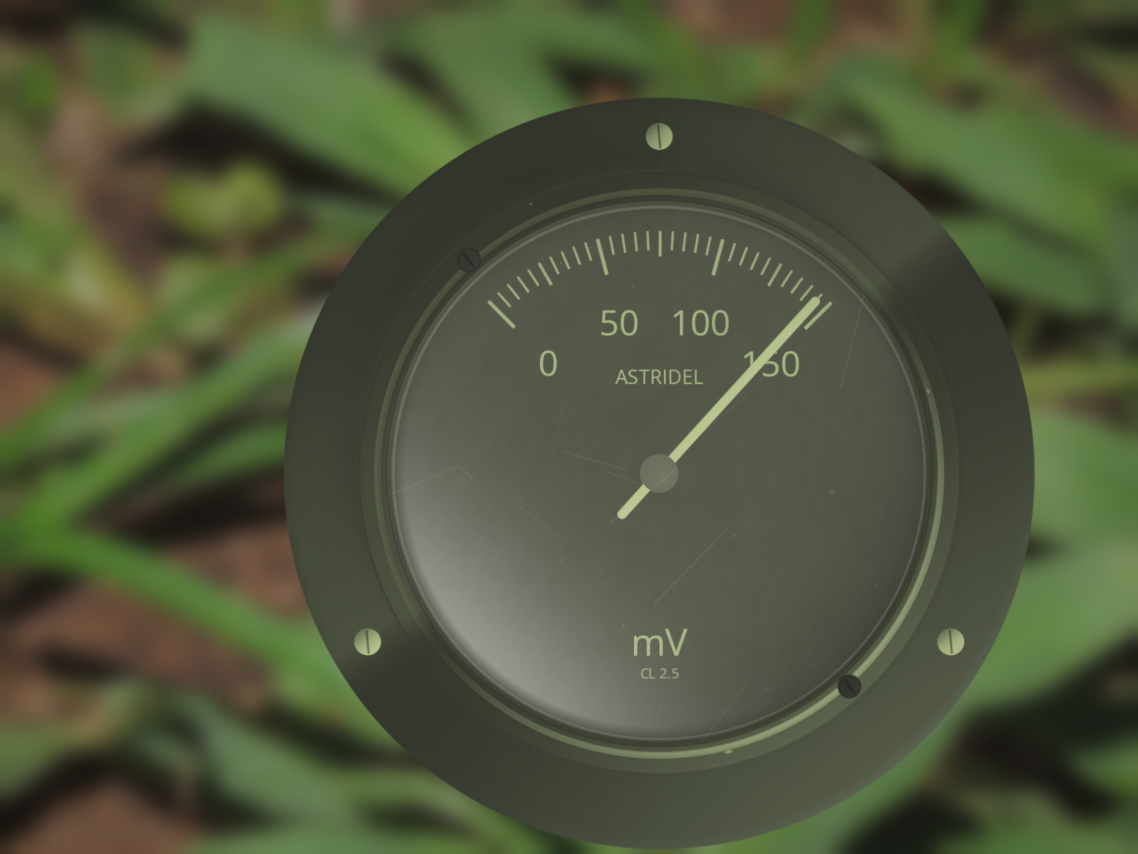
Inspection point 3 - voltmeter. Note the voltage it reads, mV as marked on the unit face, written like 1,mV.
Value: 145,mV
